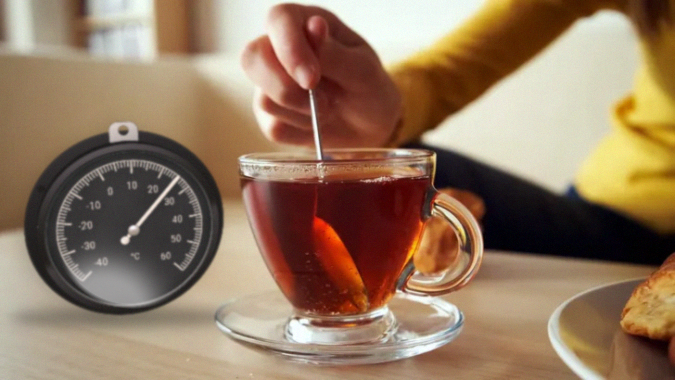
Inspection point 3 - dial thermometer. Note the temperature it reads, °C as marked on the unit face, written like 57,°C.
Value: 25,°C
